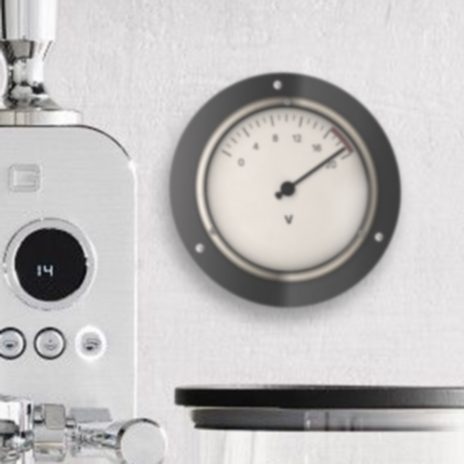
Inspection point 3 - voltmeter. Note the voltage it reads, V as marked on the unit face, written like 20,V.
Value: 19,V
